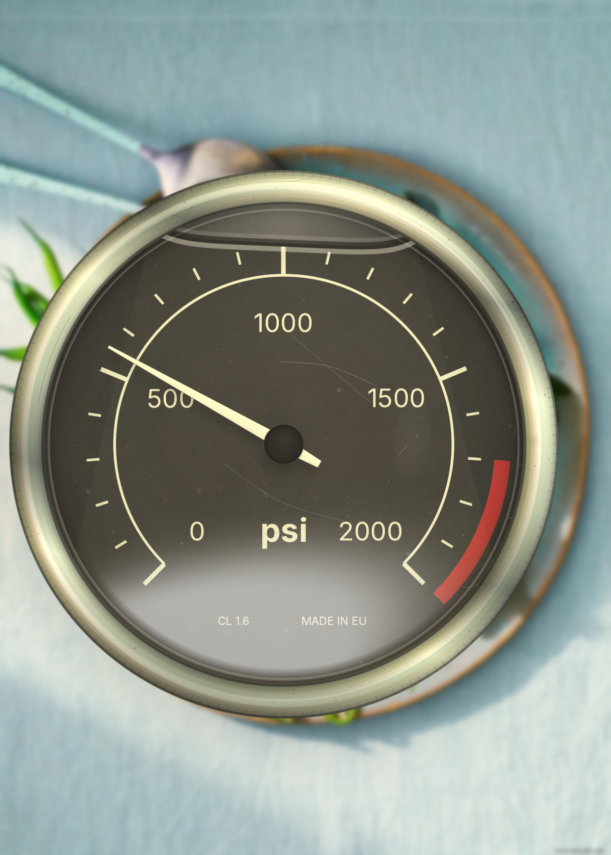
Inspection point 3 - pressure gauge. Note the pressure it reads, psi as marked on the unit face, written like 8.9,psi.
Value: 550,psi
